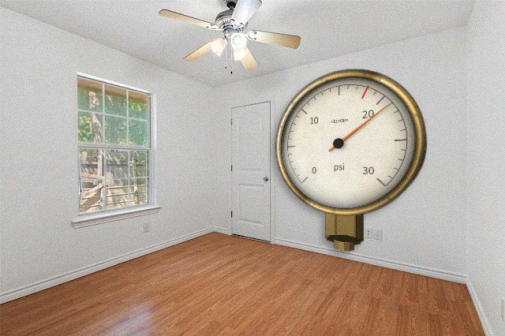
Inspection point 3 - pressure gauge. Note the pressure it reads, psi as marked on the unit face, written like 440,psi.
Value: 21,psi
